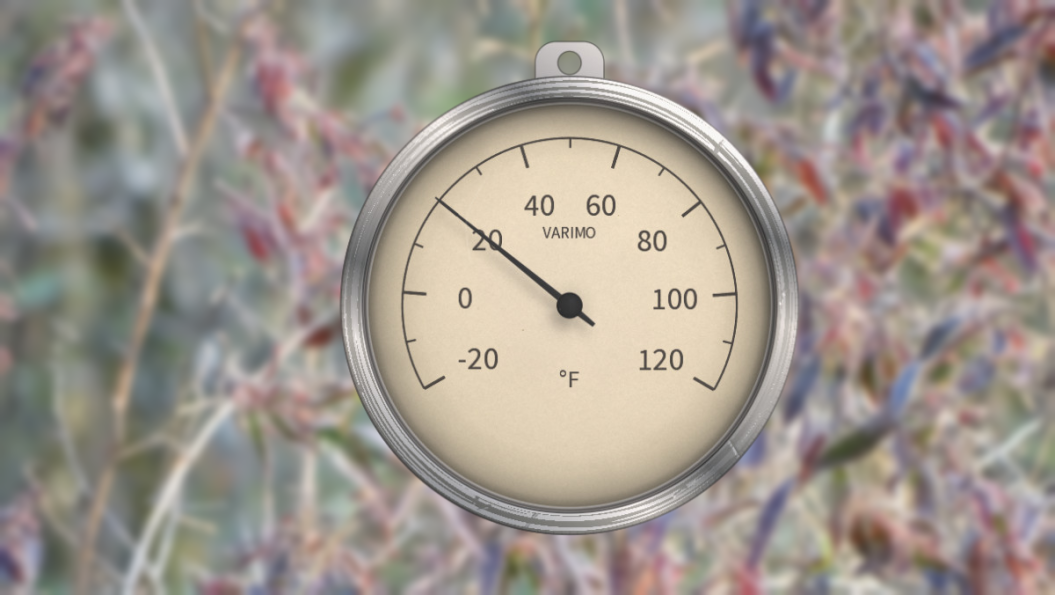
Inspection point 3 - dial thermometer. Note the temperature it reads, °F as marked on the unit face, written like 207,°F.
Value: 20,°F
